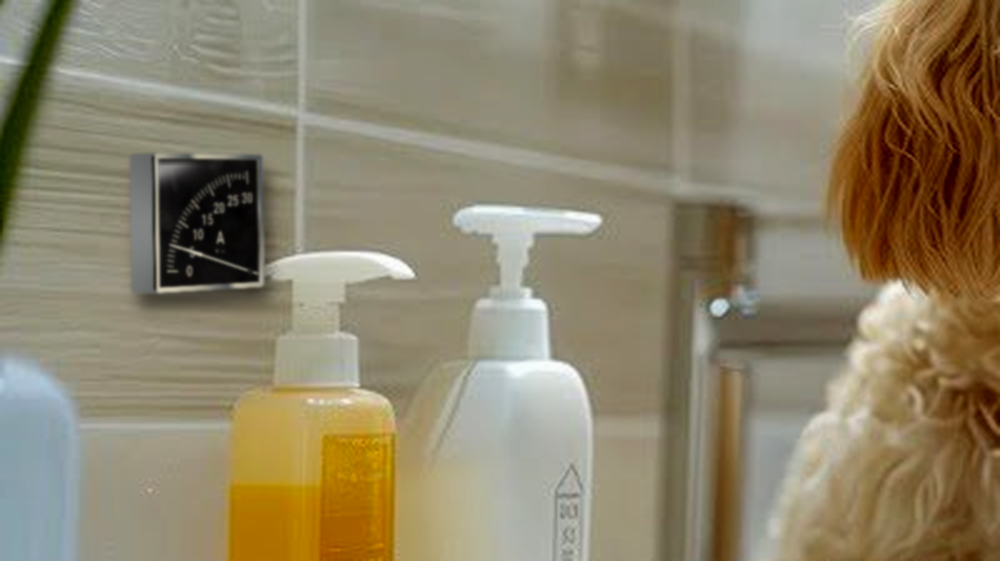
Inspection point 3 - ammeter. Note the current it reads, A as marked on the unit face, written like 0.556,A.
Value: 5,A
